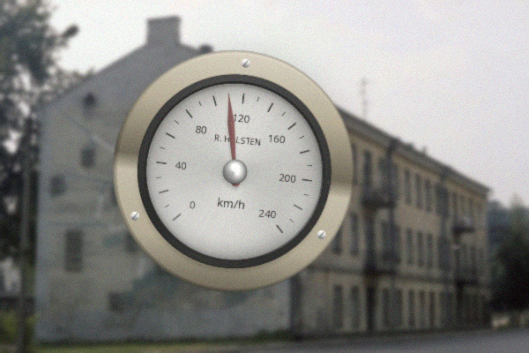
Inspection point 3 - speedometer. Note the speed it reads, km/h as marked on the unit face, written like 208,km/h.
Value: 110,km/h
